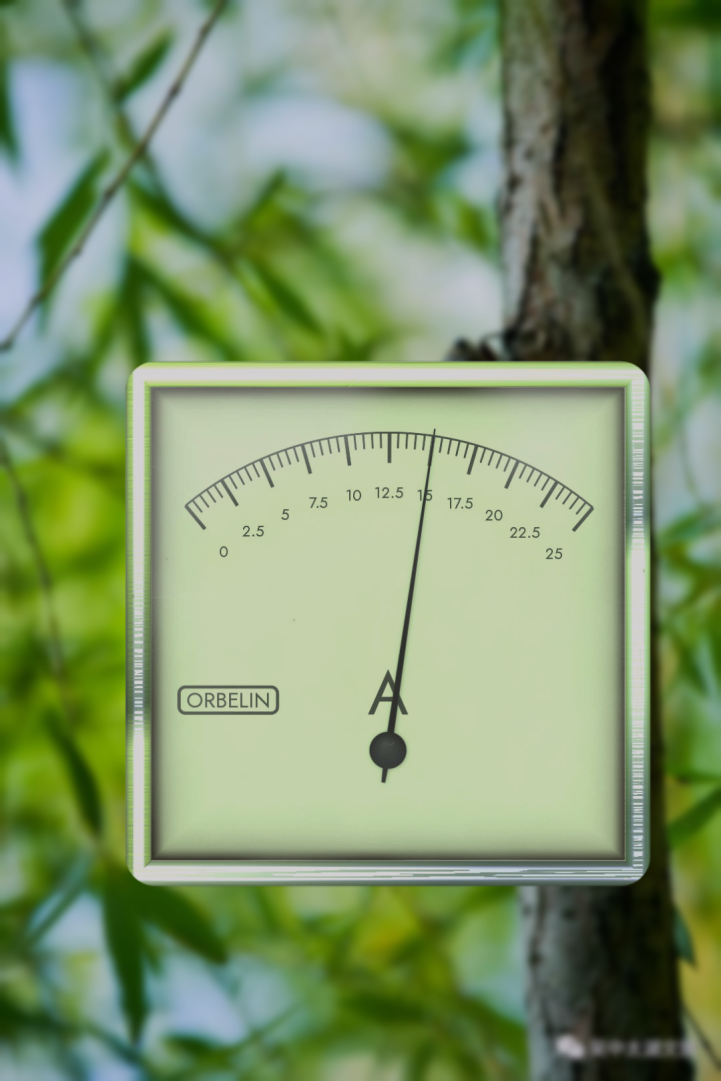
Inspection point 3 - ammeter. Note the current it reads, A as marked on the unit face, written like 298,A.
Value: 15,A
